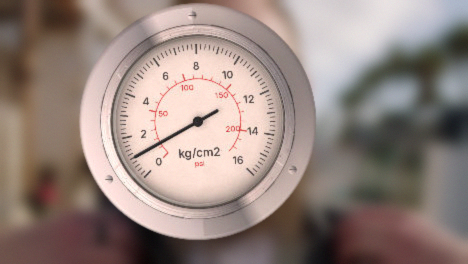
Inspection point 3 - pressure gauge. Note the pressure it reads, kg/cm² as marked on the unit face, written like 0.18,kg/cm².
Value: 1,kg/cm²
